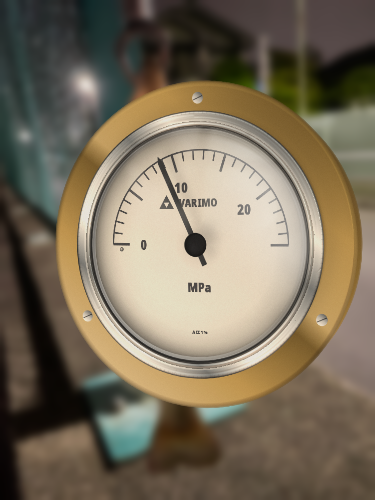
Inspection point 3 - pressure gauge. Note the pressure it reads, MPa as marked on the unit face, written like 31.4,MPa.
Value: 9,MPa
